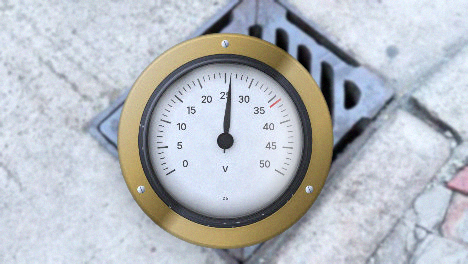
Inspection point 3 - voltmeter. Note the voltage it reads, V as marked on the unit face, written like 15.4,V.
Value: 26,V
